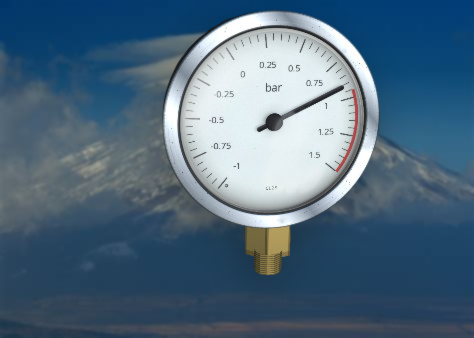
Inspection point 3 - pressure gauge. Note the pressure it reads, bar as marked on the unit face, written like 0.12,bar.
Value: 0.9,bar
